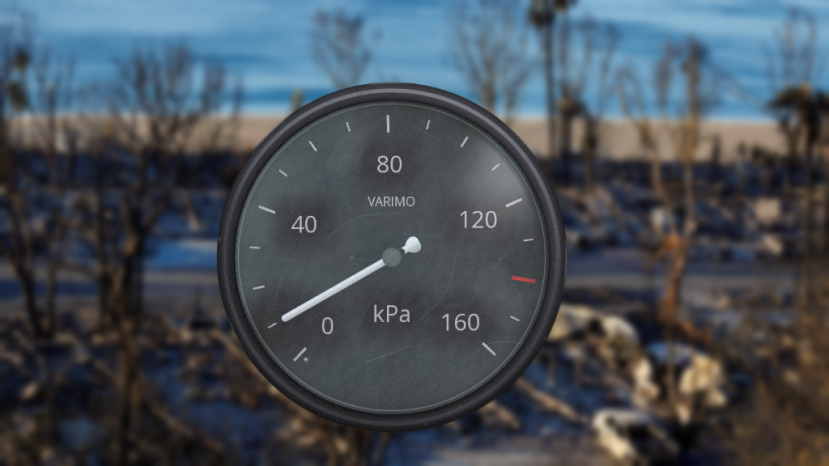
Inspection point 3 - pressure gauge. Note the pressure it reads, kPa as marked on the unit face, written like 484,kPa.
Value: 10,kPa
